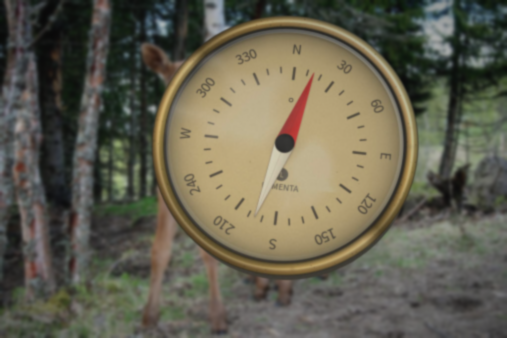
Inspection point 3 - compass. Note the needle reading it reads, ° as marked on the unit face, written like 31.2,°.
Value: 15,°
